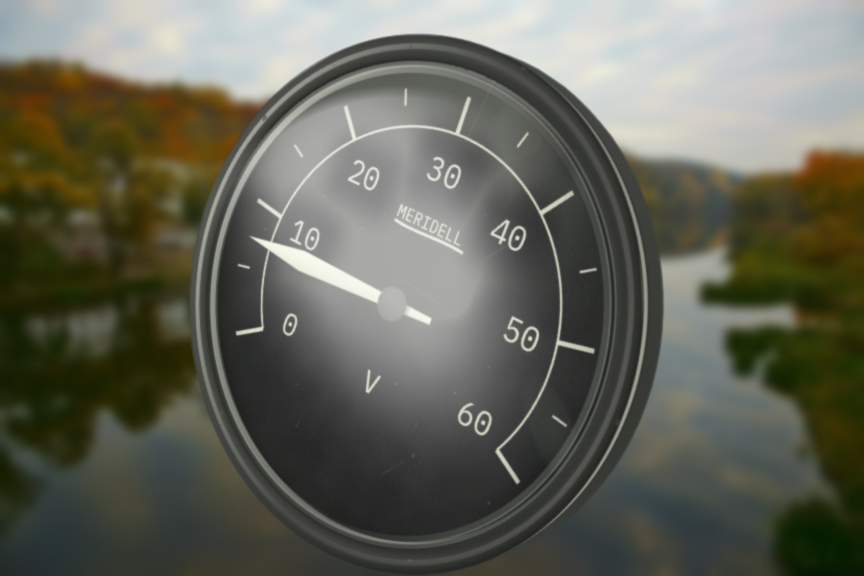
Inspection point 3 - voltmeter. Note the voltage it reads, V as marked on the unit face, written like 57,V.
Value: 7.5,V
